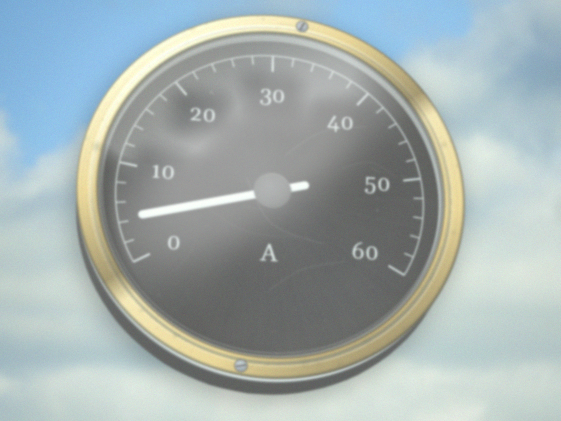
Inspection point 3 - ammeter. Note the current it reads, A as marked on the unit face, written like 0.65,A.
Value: 4,A
